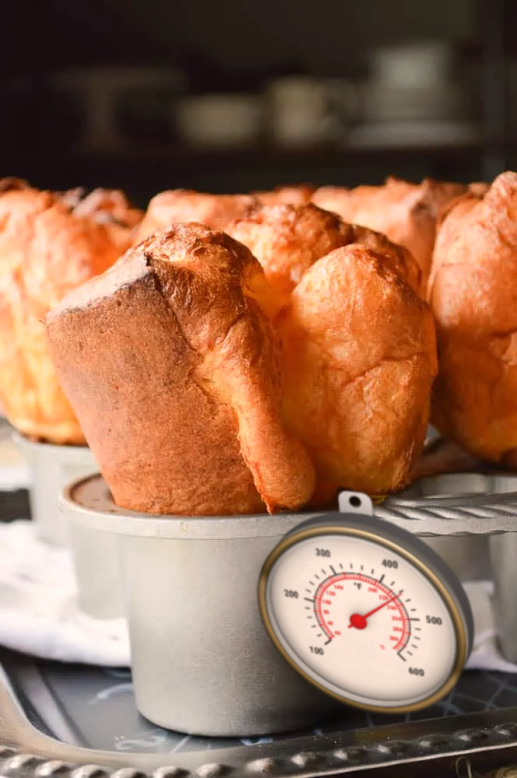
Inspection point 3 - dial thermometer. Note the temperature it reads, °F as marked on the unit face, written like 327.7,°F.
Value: 440,°F
